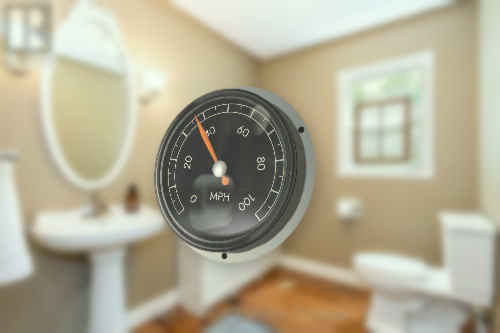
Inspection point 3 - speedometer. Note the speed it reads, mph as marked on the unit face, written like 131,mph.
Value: 37.5,mph
